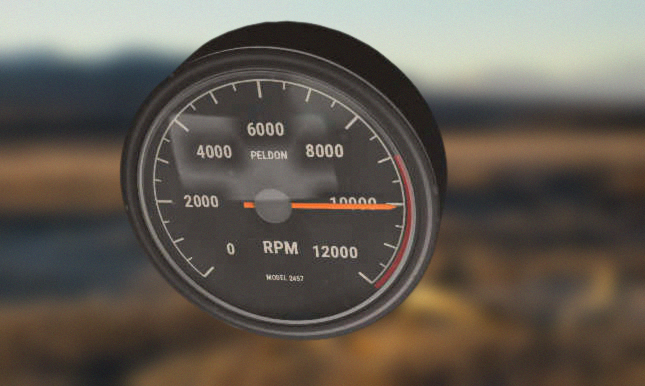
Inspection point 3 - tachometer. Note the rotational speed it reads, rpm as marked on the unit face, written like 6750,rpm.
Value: 10000,rpm
